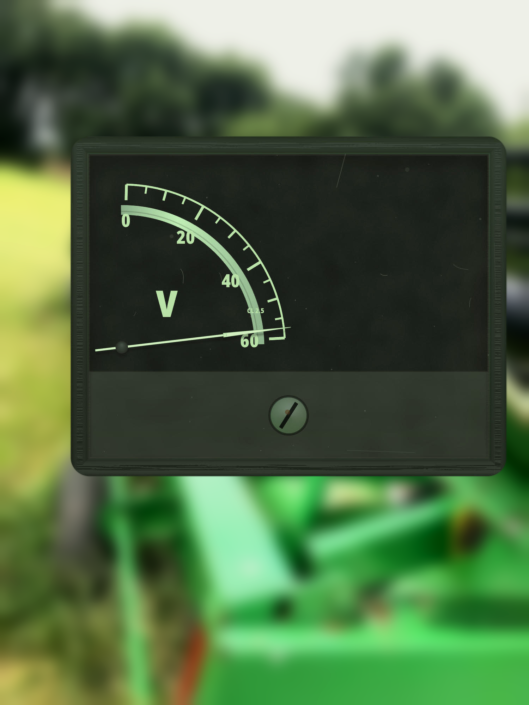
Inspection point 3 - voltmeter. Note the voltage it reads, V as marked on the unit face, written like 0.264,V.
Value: 57.5,V
